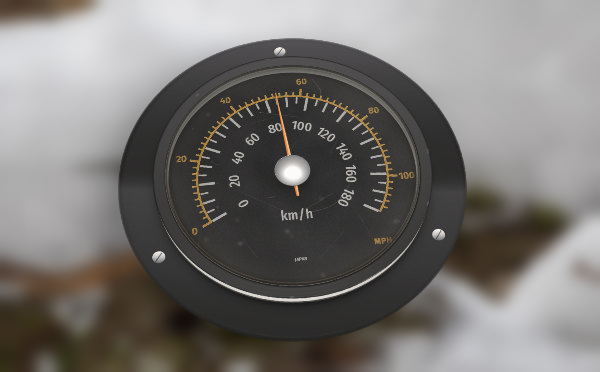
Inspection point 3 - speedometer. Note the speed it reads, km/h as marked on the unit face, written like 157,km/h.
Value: 85,km/h
